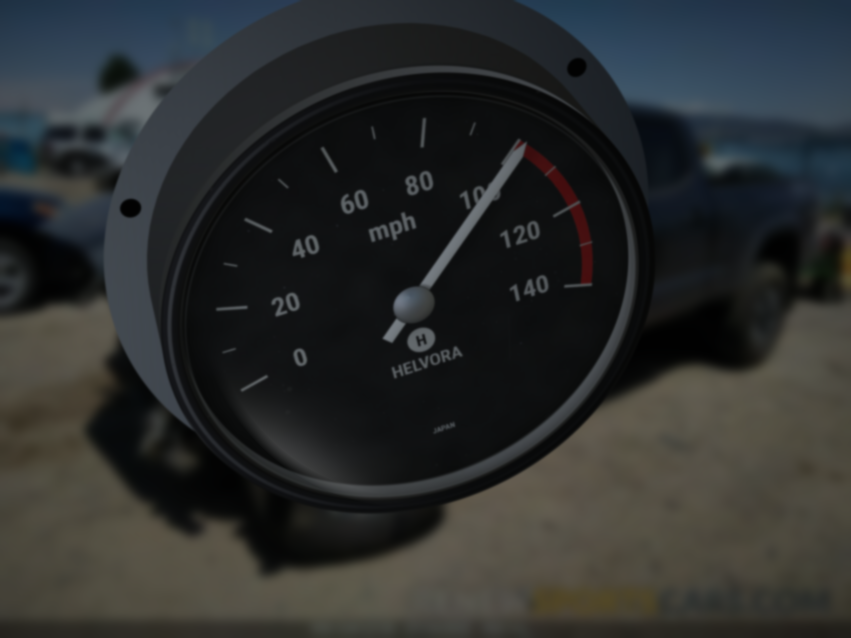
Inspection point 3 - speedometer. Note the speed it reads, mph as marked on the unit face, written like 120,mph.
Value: 100,mph
